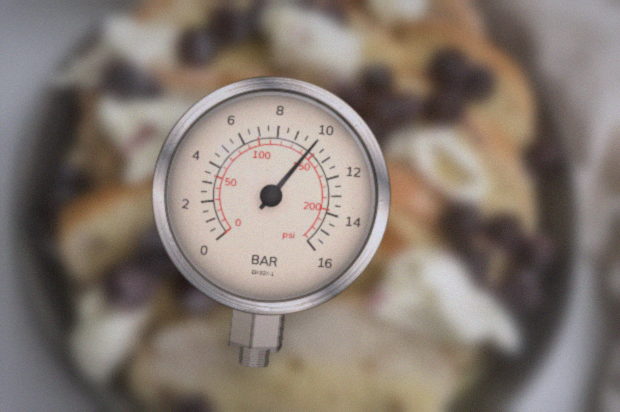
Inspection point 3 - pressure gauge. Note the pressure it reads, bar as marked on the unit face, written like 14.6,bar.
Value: 10,bar
